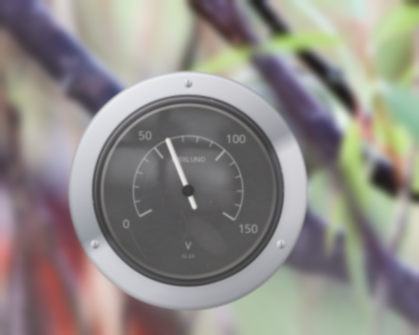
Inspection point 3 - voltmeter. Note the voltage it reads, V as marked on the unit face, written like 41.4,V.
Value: 60,V
